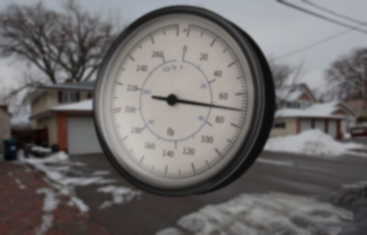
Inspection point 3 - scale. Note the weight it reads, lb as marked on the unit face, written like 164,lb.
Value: 70,lb
